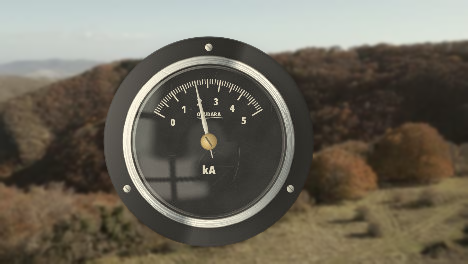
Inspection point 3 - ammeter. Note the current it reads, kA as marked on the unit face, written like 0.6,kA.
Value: 2,kA
